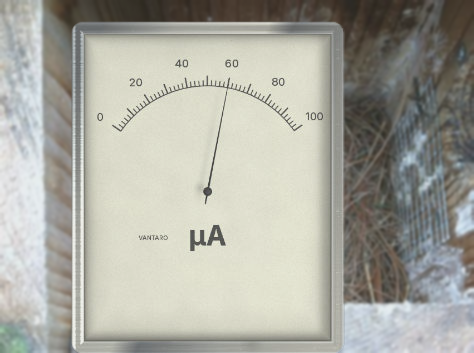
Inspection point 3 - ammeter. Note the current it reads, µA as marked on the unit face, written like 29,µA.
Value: 60,µA
